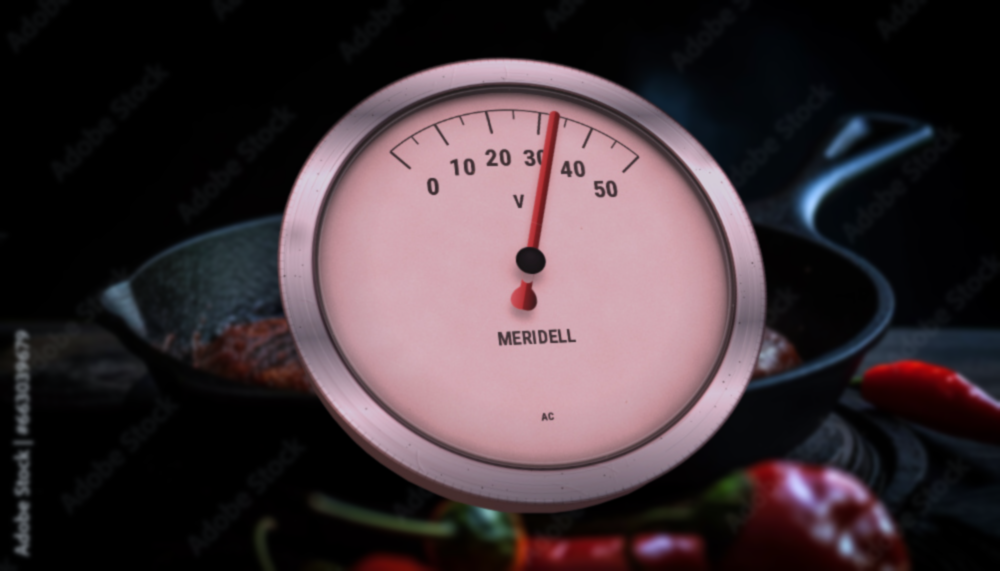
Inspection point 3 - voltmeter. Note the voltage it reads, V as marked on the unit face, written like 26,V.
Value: 32.5,V
